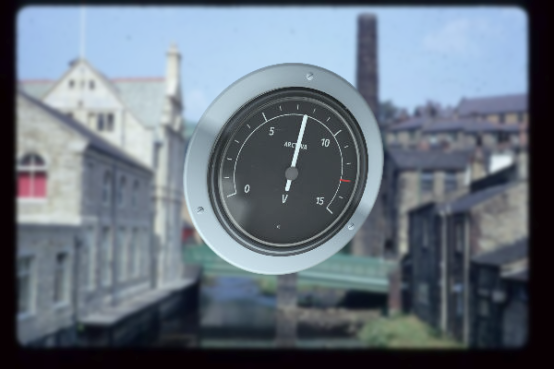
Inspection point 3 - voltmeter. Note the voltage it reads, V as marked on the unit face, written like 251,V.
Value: 7.5,V
